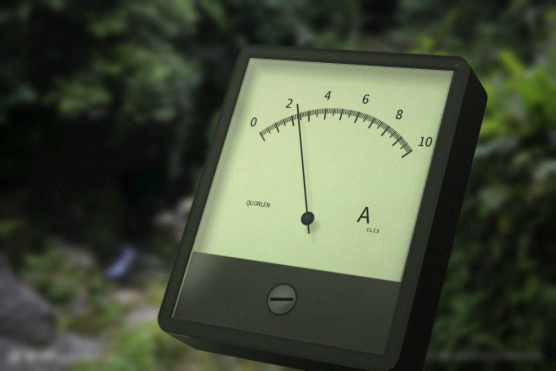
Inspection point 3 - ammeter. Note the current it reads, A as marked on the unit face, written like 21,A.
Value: 2.5,A
